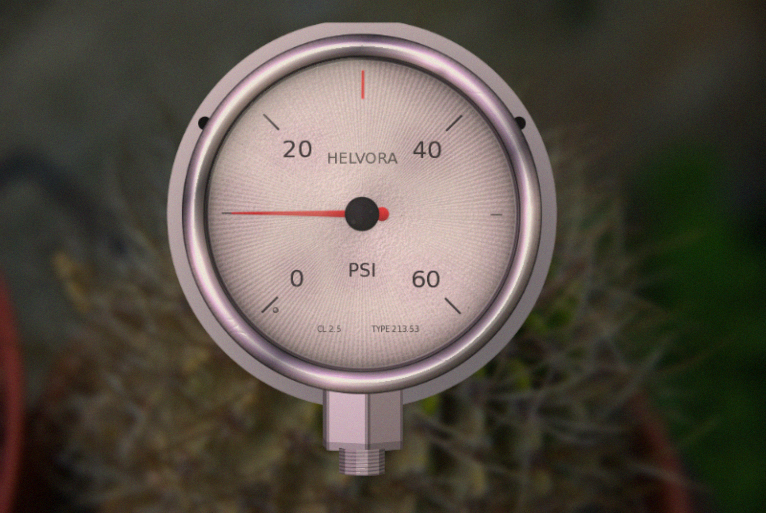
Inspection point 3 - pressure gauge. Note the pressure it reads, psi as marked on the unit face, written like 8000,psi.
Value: 10,psi
